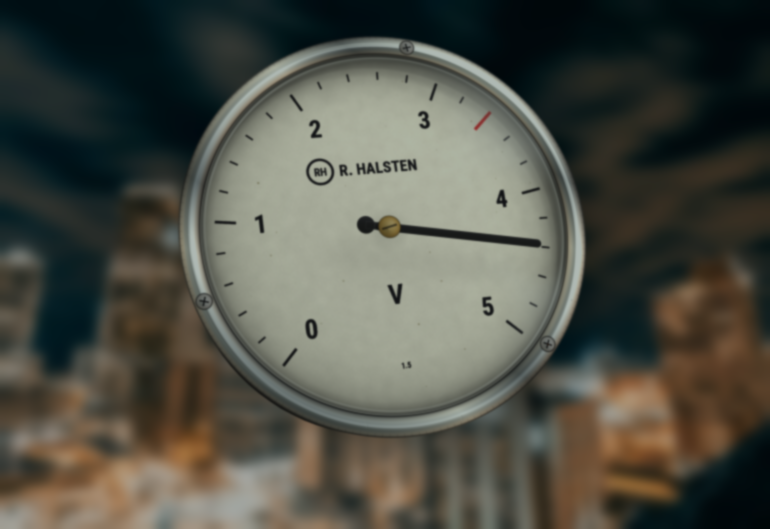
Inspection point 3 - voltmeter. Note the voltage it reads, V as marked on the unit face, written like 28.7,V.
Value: 4.4,V
